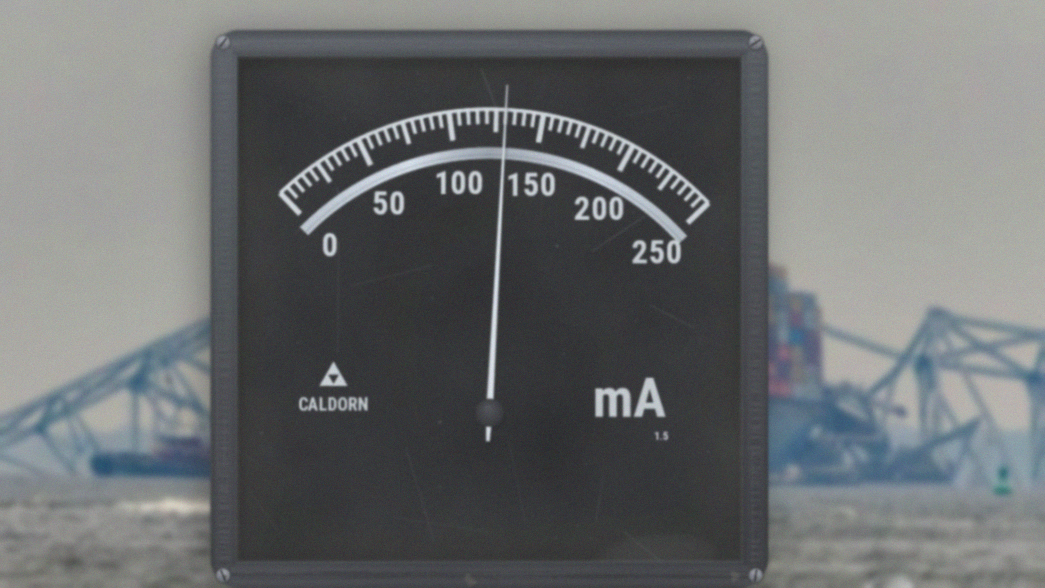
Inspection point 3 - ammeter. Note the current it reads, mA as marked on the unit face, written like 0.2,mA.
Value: 130,mA
